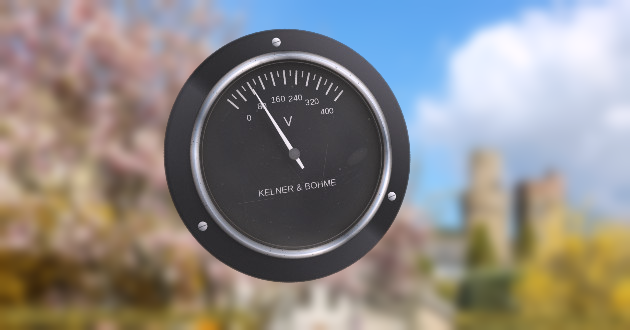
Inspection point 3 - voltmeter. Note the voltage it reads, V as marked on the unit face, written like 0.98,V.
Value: 80,V
